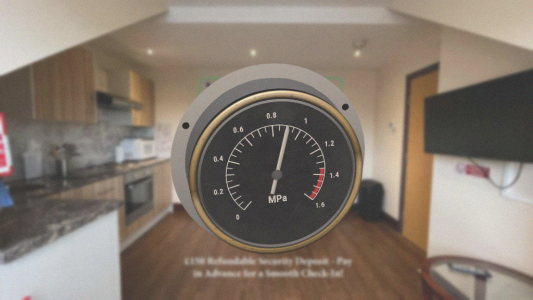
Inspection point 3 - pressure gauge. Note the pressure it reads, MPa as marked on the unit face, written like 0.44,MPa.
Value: 0.9,MPa
